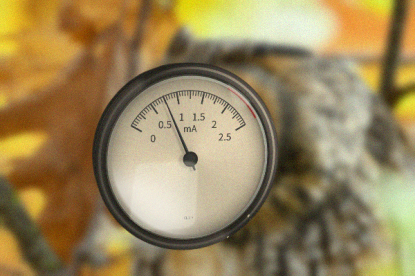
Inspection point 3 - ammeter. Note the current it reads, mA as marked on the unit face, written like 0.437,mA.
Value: 0.75,mA
